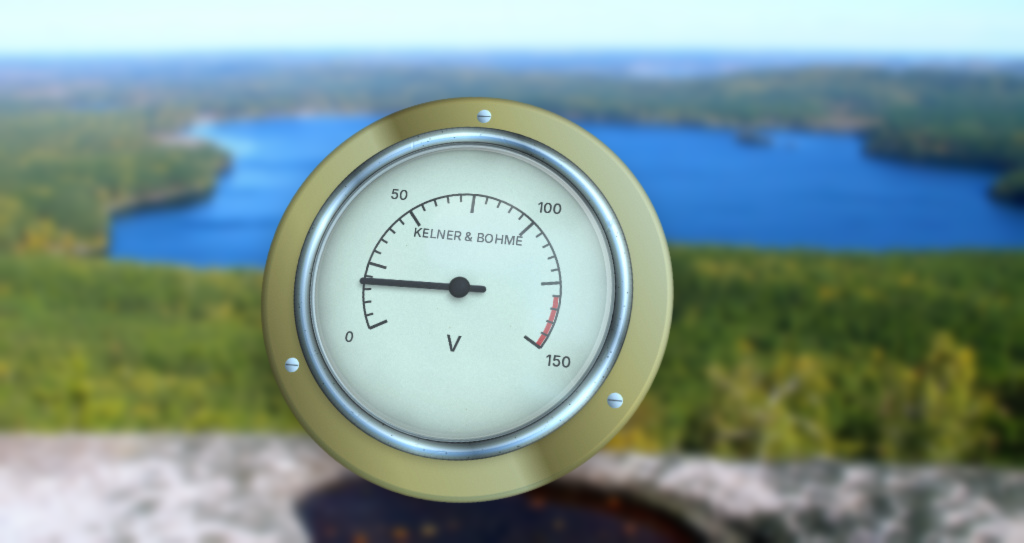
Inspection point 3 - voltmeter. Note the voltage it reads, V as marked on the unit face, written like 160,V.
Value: 17.5,V
